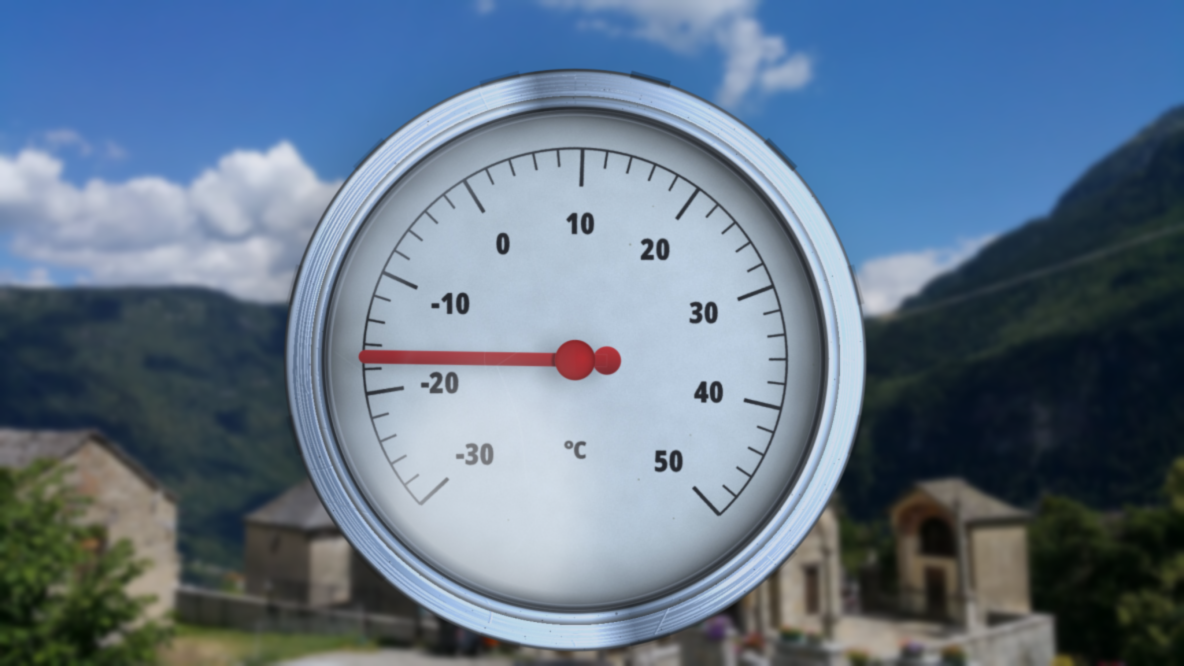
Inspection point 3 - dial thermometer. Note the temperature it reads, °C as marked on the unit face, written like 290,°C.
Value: -17,°C
